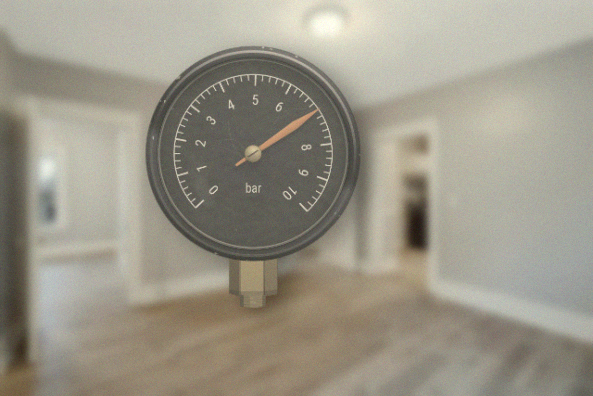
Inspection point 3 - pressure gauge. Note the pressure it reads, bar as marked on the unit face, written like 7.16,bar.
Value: 7,bar
